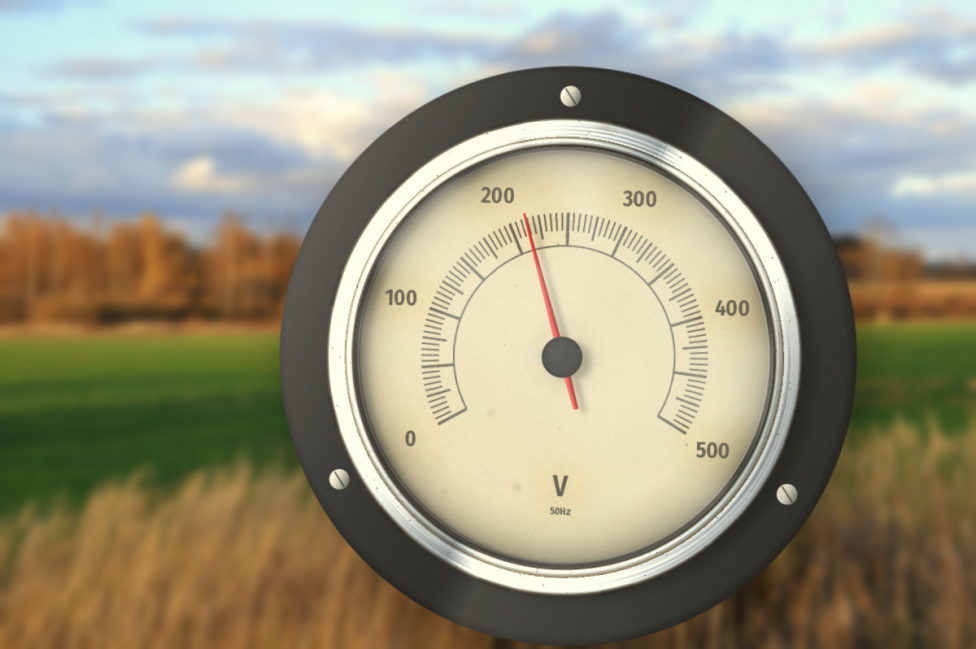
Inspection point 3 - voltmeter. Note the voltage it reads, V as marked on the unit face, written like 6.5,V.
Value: 215,V
